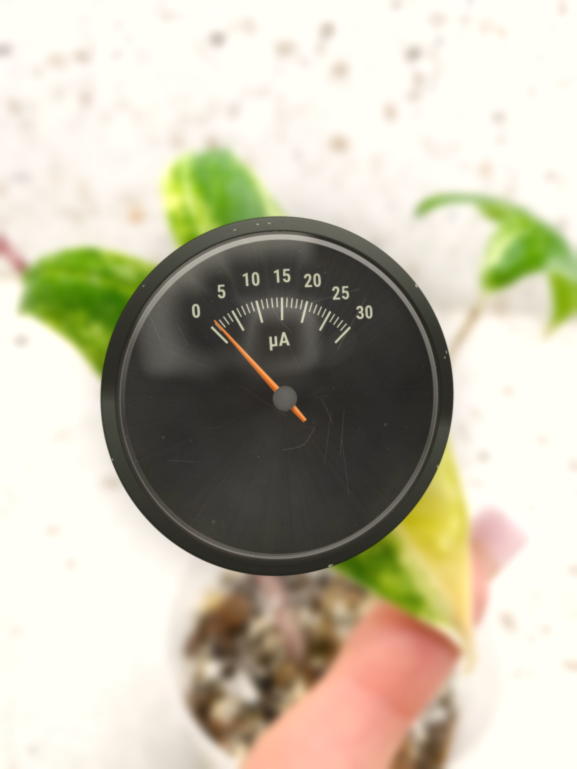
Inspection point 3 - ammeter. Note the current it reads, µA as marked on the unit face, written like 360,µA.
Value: 1,µA
